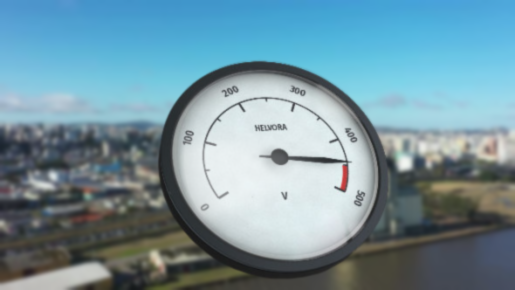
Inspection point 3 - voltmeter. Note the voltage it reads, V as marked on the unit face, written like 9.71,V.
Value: 450,V
